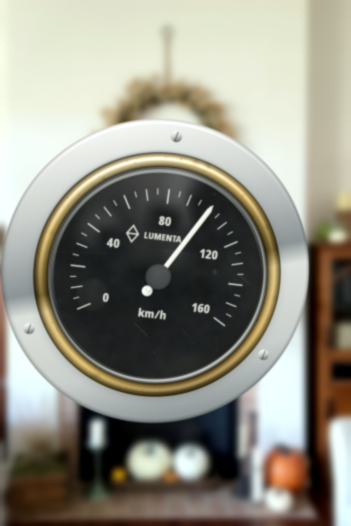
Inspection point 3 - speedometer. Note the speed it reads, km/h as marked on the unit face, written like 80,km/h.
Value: 100,km/h
